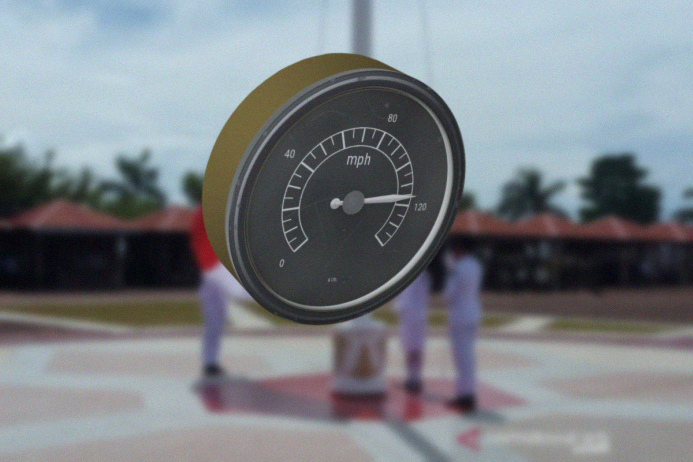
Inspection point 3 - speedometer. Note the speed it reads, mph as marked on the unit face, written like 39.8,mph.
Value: 115,mph
